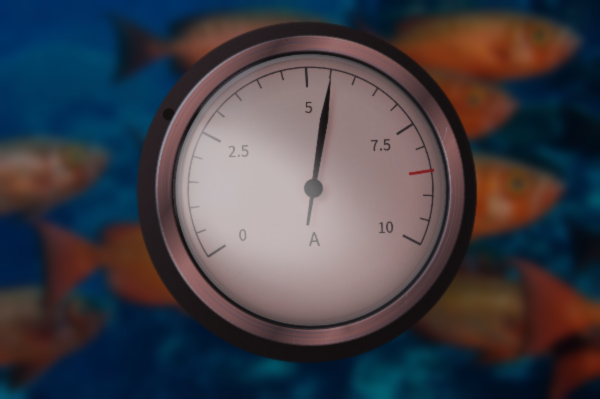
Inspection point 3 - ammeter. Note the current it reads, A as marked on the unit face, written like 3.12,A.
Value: 5.5,A
